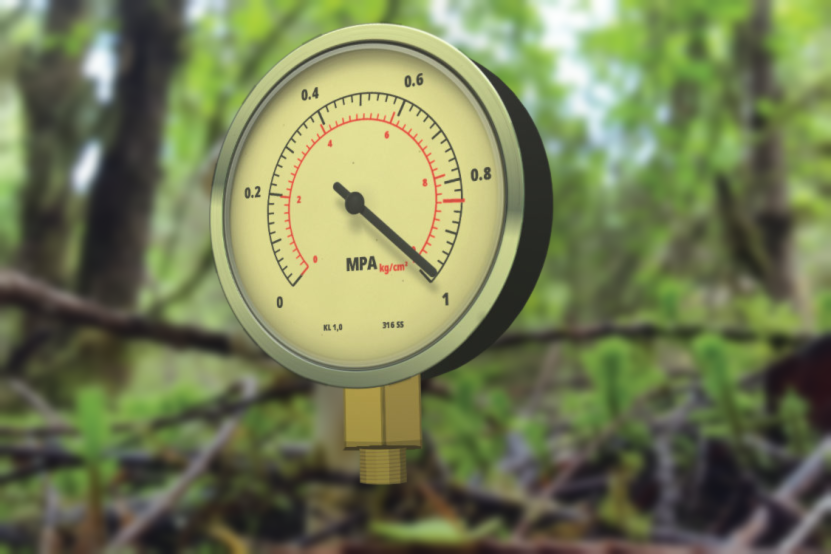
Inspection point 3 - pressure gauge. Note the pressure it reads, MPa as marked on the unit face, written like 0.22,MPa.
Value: 0.98,MPa
